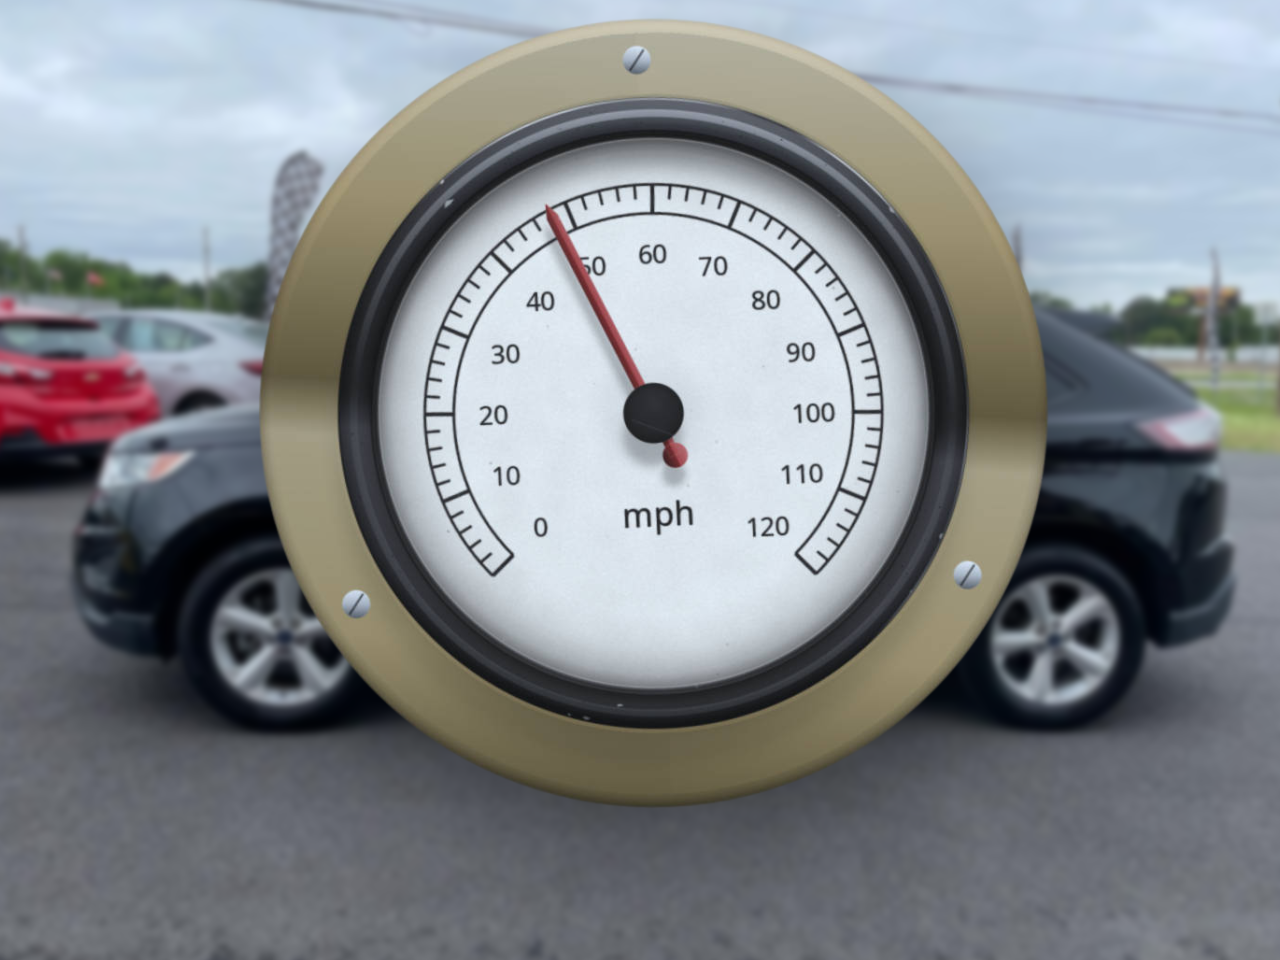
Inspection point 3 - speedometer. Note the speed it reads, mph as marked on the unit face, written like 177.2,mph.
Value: 48,mph
